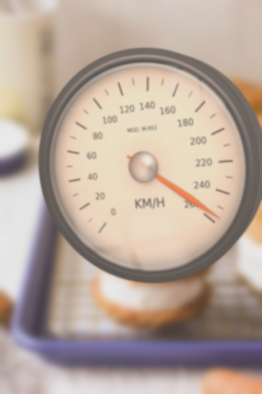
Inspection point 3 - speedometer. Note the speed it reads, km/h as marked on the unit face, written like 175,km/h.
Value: 255,km/h
